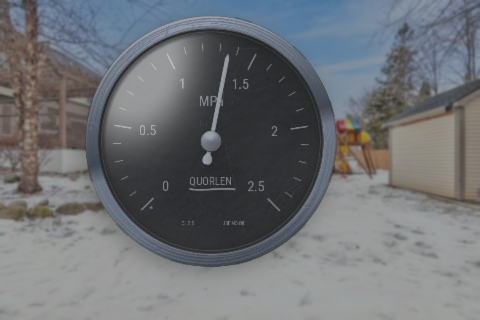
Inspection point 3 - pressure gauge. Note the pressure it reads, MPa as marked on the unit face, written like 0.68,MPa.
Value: 1.35,MPa
